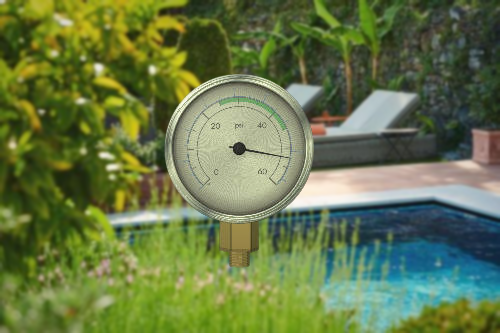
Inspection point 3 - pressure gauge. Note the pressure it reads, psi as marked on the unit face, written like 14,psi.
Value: 52.5,psi
